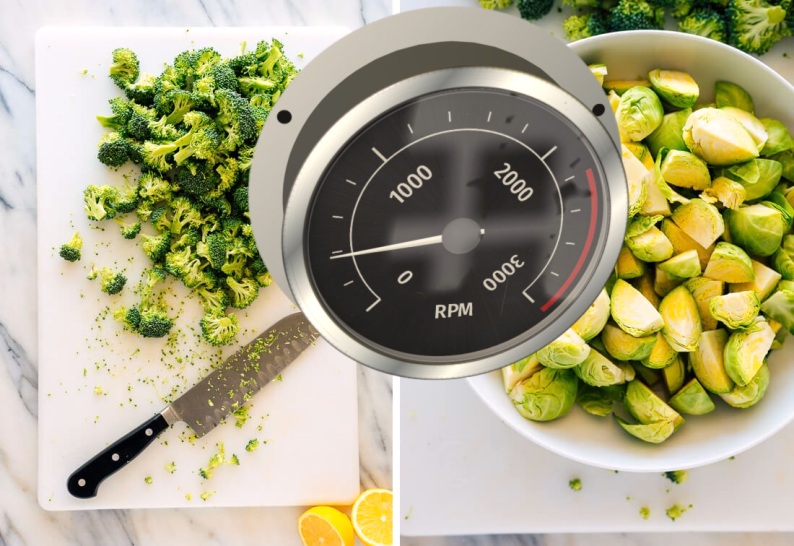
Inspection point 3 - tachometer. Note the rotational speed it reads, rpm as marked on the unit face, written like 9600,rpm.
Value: 400,rpm
